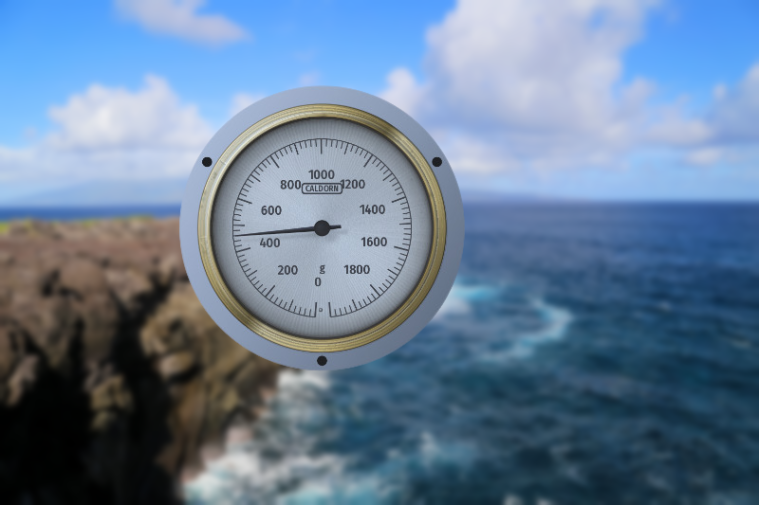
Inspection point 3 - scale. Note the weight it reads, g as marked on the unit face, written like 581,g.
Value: 460,g
